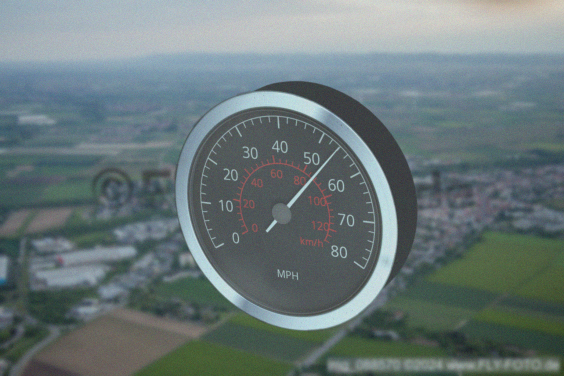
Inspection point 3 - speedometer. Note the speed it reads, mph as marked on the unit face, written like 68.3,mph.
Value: 54,mph
